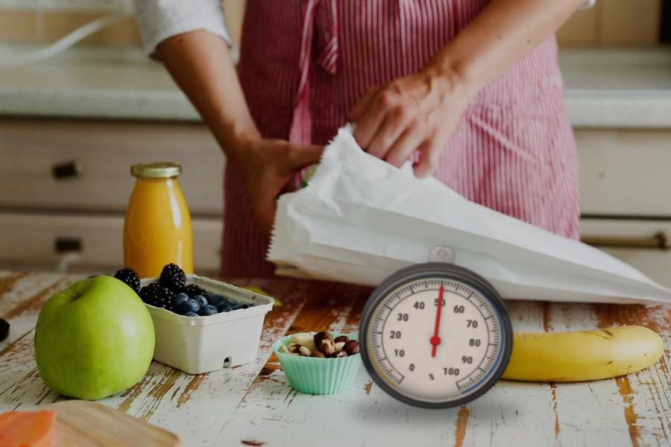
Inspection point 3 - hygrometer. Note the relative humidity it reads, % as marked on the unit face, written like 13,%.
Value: 50,%
